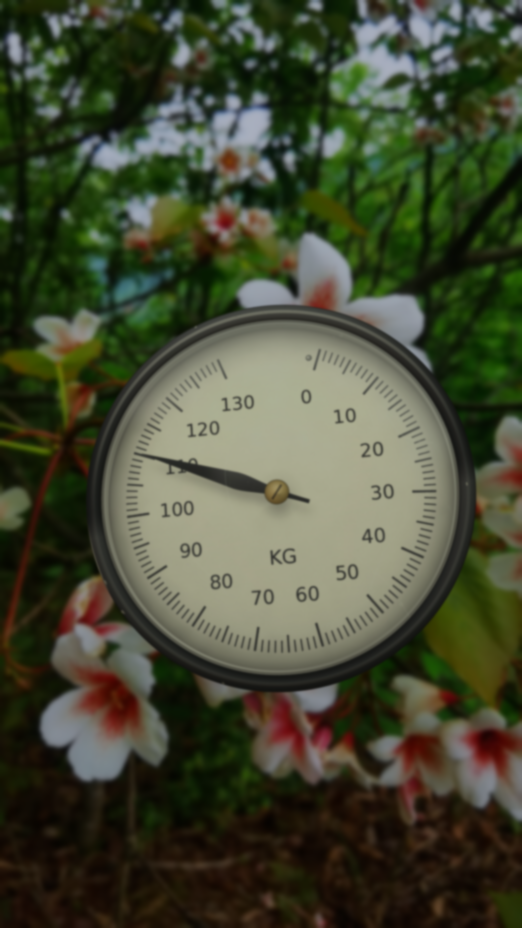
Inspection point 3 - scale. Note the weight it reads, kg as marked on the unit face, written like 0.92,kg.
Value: 110,kg
